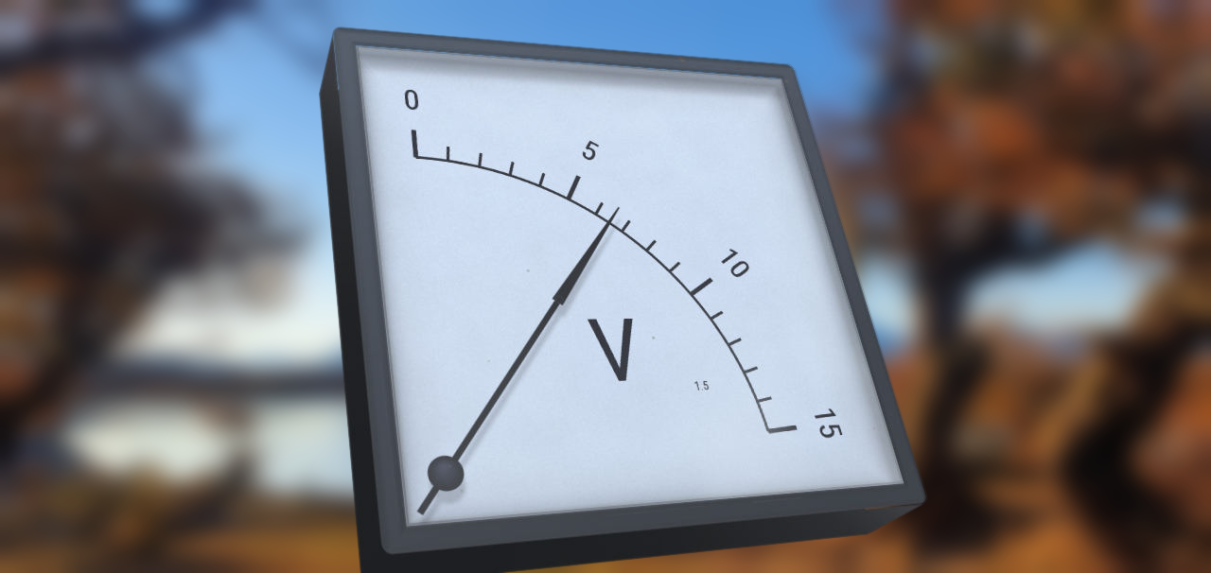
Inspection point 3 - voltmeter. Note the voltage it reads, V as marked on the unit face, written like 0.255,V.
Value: 6.5,V
